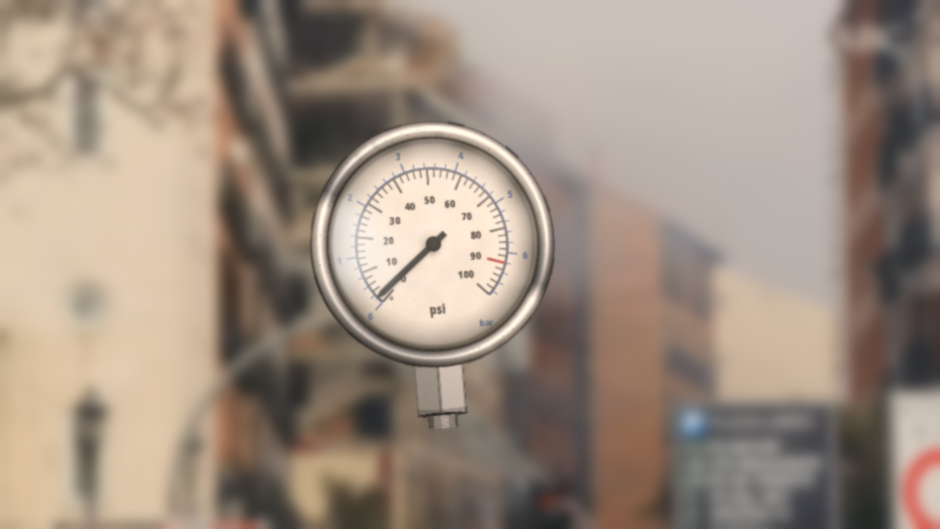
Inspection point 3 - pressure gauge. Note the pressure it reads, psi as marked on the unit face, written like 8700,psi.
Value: 2,psi
